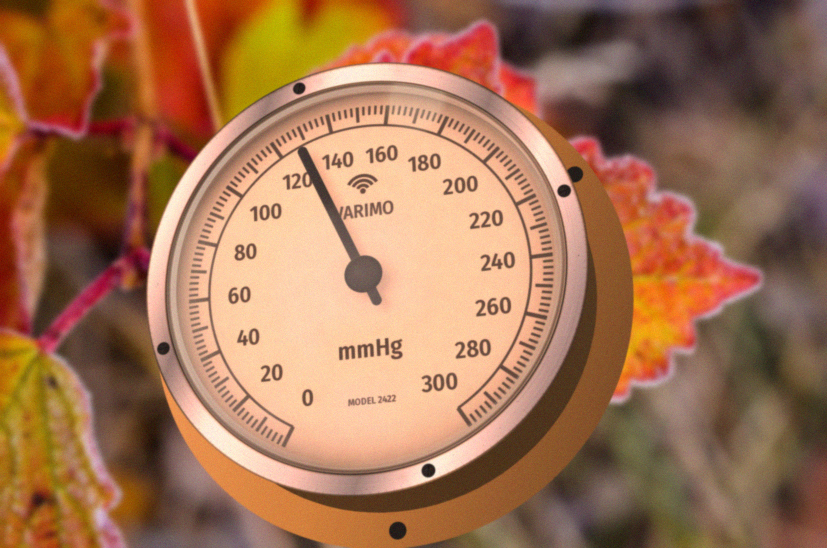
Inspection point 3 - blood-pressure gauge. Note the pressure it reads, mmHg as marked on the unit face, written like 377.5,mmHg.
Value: 128,mmHg
